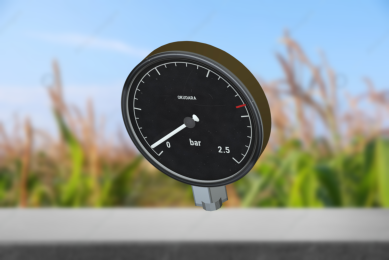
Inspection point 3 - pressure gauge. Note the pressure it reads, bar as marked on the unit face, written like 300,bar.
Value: 0.1,bar
